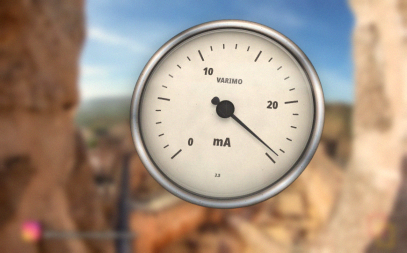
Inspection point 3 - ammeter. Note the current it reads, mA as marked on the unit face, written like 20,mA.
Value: 24.5,mA
